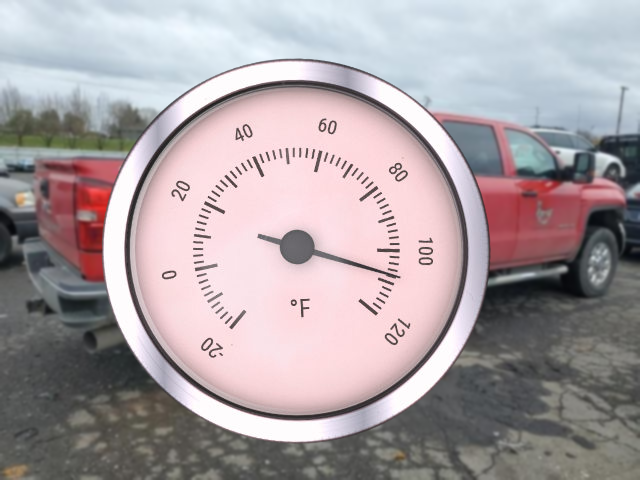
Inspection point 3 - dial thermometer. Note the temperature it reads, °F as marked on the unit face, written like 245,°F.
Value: 108,°F
